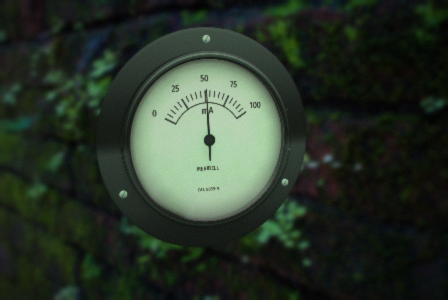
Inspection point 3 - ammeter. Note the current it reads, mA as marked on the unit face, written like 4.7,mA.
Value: 50,mA
